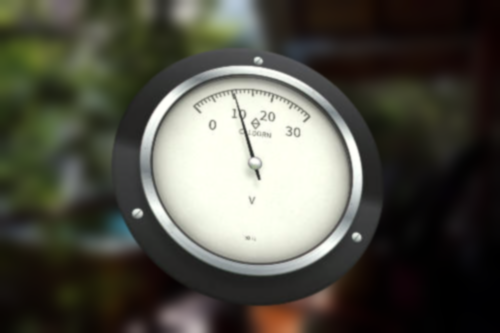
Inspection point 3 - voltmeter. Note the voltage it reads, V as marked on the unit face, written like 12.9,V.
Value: 10,V
